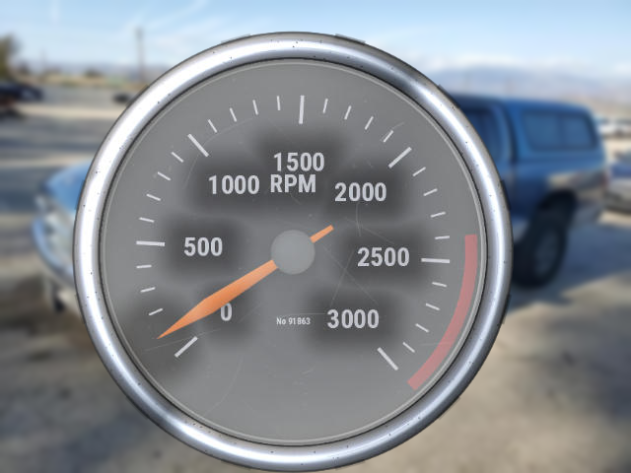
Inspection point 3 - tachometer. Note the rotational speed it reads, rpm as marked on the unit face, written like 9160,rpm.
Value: 100,rpm
